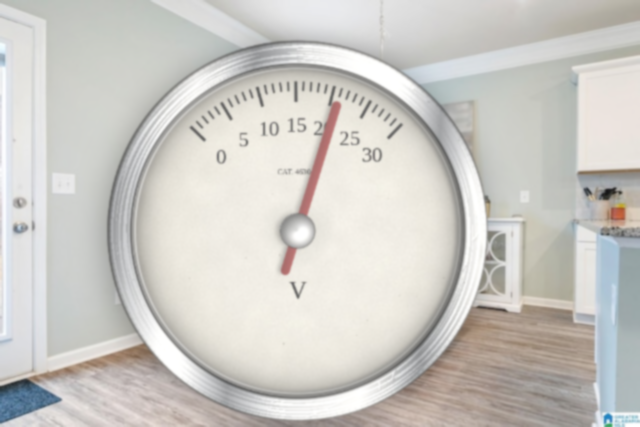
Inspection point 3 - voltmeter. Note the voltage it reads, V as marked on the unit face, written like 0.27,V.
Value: 21,V
